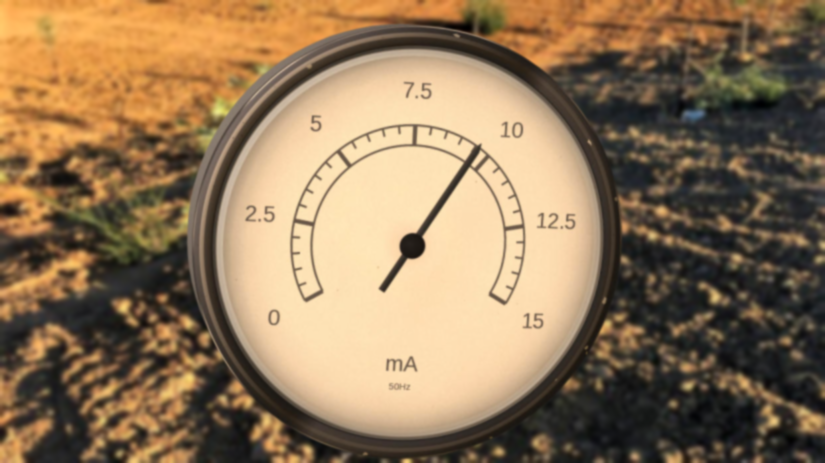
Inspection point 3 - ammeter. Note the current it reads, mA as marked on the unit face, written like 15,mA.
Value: 9.5,mA
